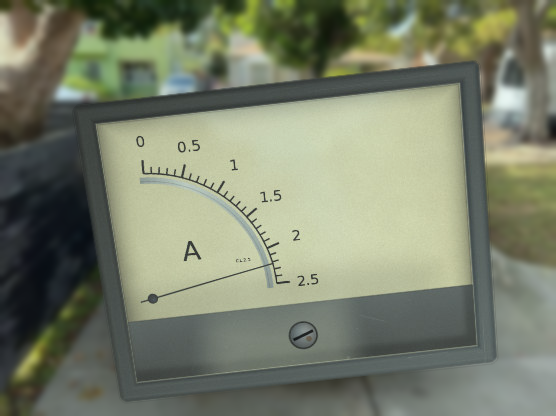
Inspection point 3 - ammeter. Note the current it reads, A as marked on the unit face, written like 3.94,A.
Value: 2.2,A
